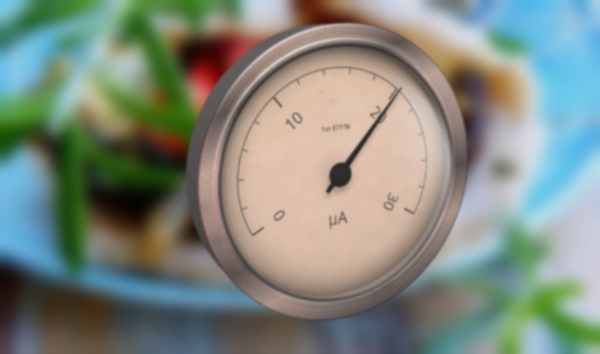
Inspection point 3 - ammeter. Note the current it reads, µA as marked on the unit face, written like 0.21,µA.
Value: 20,µA
